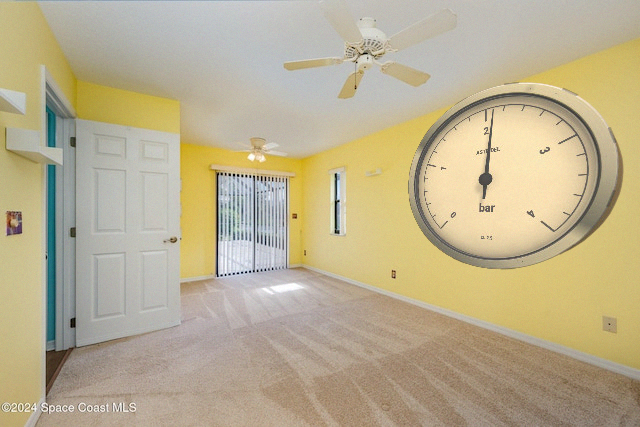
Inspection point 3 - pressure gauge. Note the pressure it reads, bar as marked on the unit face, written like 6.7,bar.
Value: 2.1,bar
